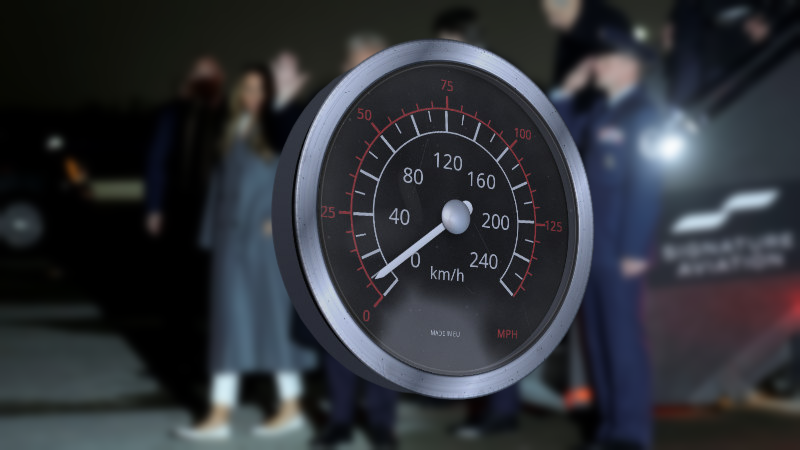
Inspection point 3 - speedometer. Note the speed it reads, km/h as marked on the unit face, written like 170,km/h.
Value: 10,km/h
